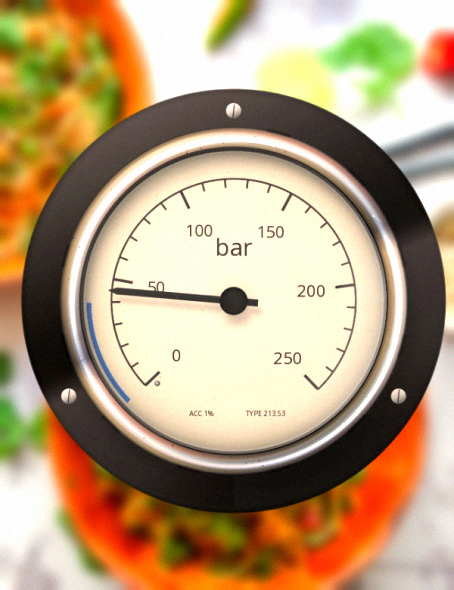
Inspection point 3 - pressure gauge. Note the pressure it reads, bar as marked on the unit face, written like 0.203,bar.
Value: 45,bar
